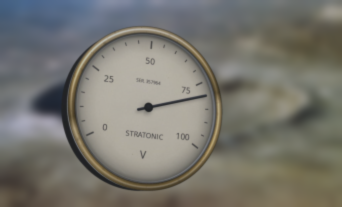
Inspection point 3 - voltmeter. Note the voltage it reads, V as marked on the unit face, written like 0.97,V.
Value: 80,V
